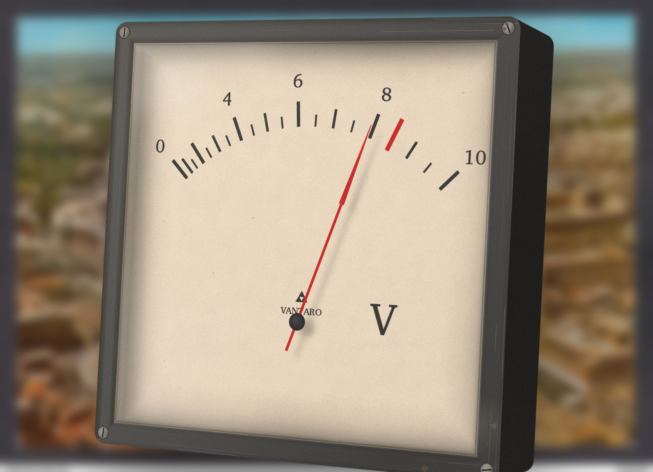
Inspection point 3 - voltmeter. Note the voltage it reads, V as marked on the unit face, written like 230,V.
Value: 8,V
